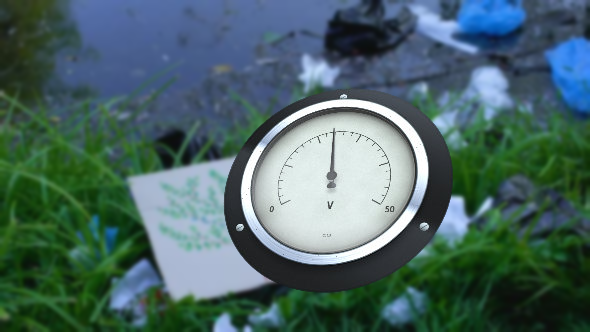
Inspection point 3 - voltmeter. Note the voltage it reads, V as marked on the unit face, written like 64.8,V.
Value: 24,V
